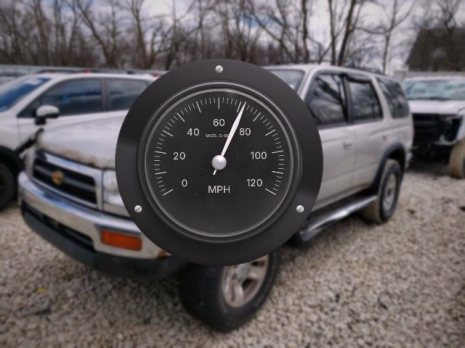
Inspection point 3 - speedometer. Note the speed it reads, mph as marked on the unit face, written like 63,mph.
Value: 72,mph
